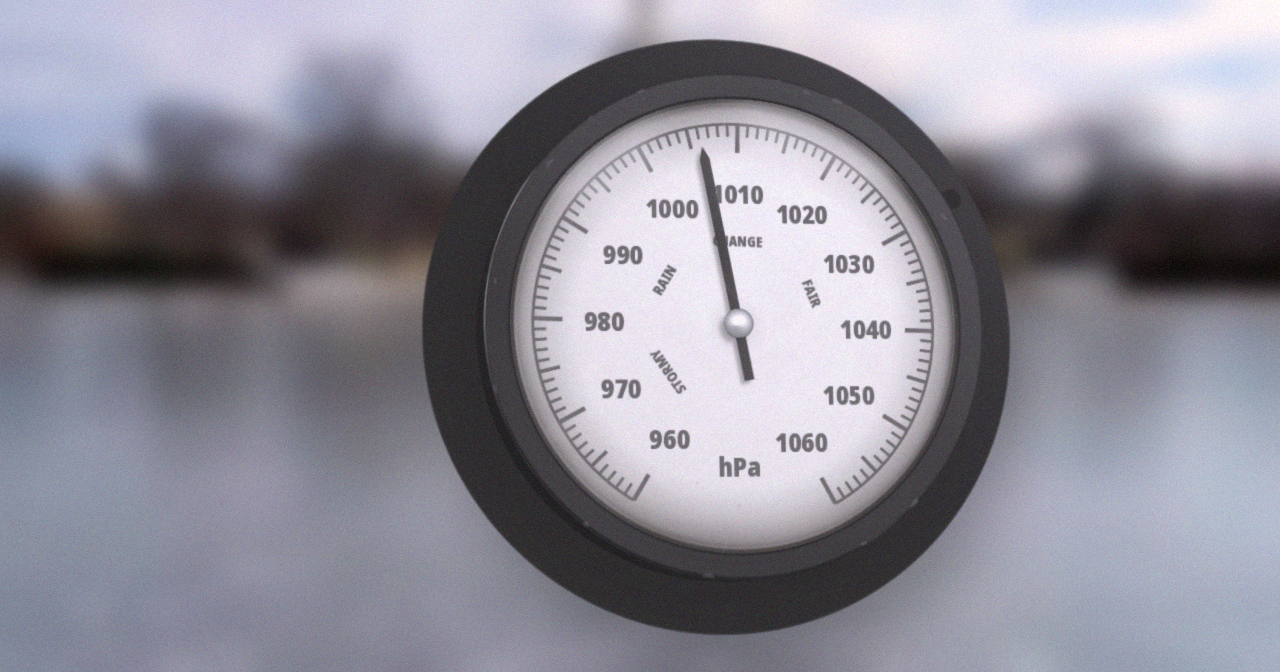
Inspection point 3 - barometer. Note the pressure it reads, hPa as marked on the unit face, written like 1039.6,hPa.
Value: 1006,hPa
